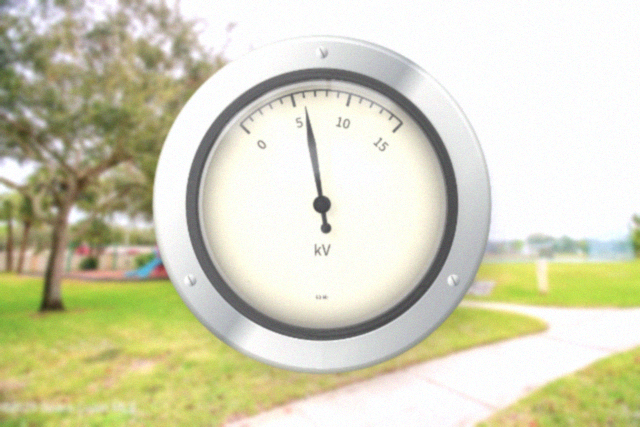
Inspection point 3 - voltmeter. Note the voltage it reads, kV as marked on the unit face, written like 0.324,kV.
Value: 6,kV
